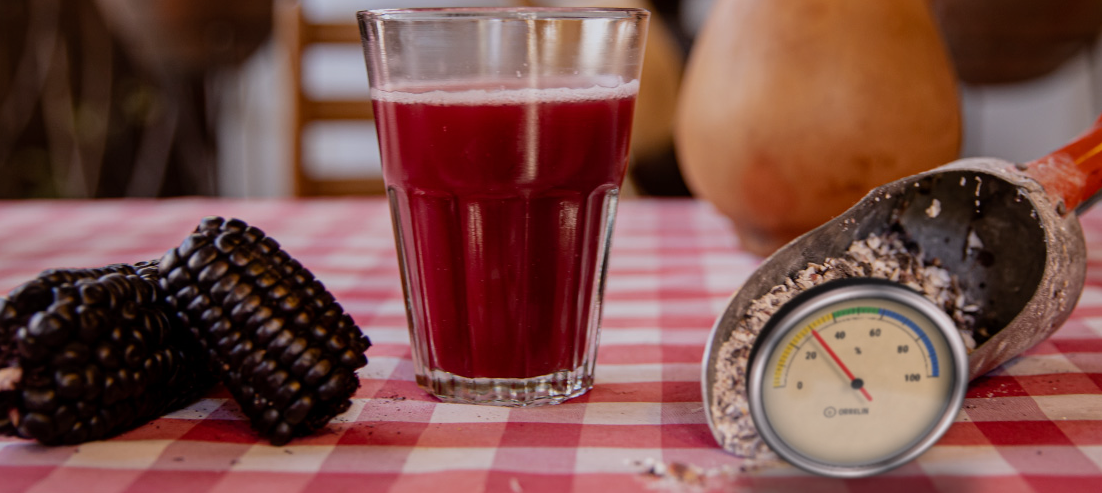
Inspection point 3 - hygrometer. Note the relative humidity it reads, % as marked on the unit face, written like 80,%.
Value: 30,%
